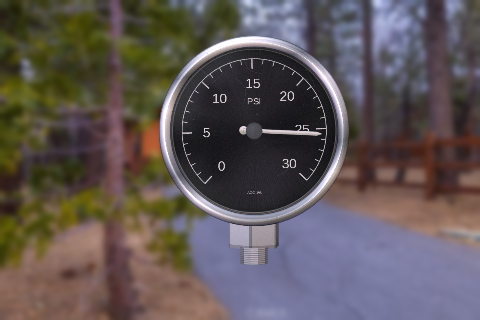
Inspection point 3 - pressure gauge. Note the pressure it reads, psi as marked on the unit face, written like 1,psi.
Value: 25.5,psi
